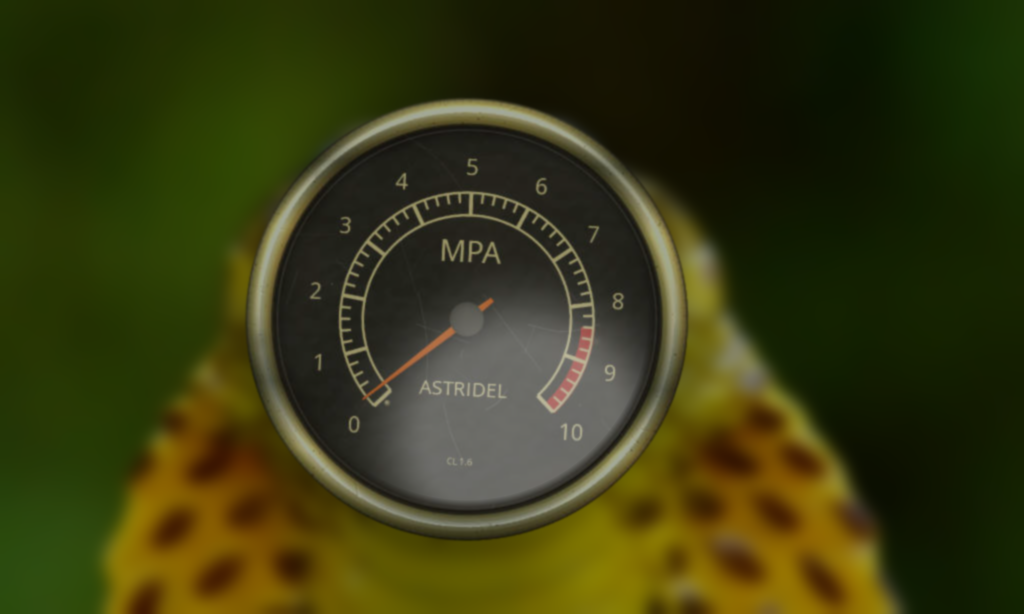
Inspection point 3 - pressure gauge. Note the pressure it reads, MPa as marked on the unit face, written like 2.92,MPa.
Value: 0.2,MPa
